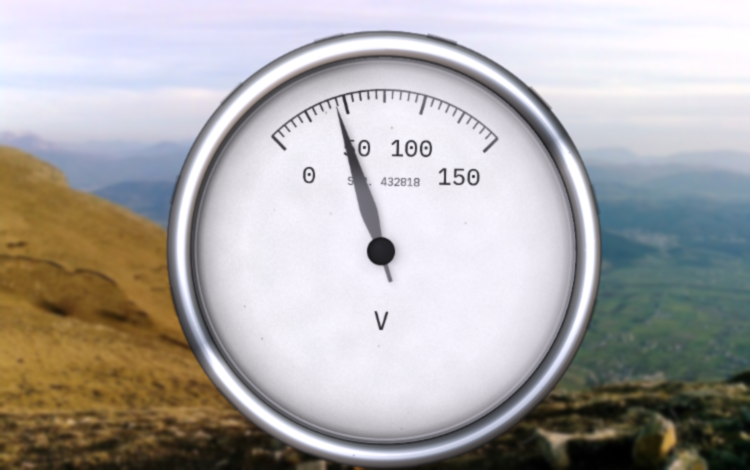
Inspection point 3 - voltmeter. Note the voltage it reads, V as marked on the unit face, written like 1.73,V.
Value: 45,V
